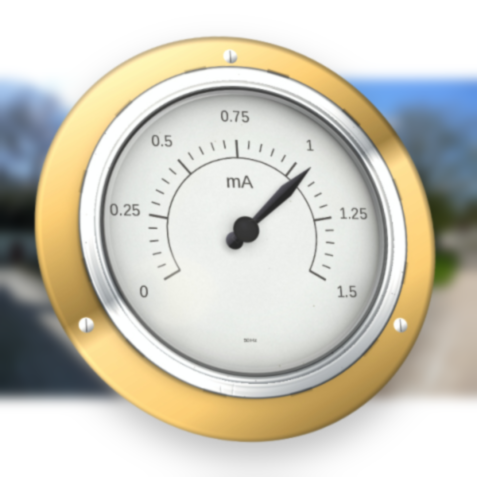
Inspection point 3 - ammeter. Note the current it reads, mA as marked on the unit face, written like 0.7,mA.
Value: 1.05,mA
